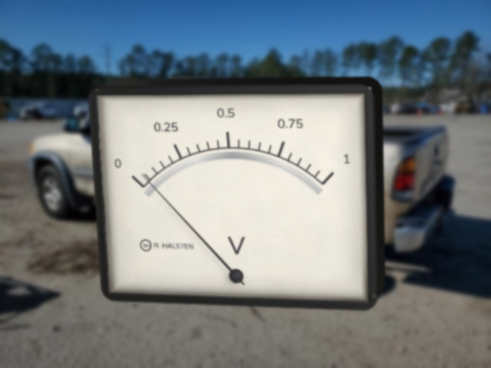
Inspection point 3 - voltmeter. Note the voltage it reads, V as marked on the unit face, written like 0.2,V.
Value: 0.05,V
